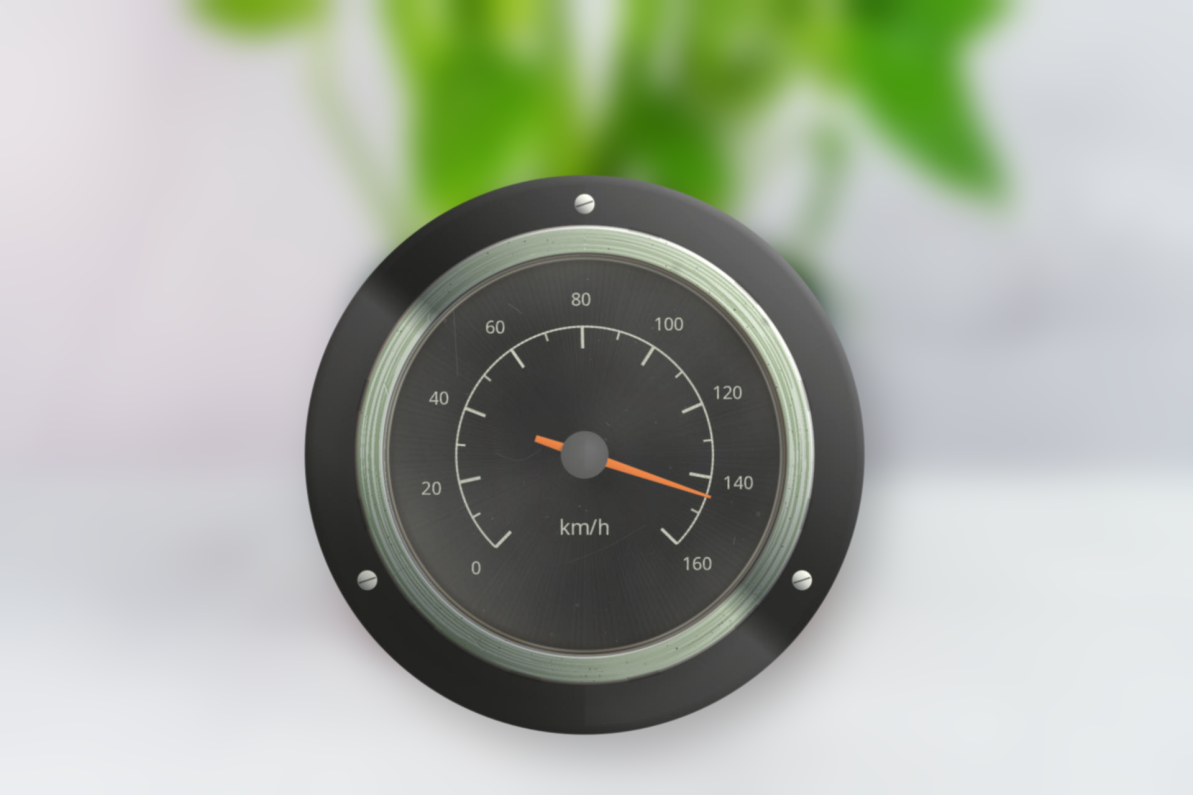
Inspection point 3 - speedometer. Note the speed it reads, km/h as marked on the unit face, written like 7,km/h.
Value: 145,km/h
